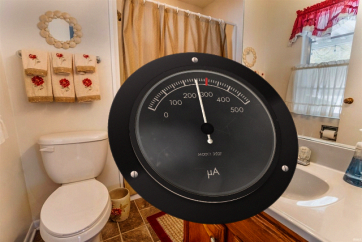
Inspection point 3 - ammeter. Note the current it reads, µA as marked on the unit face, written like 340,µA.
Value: 250,µA
